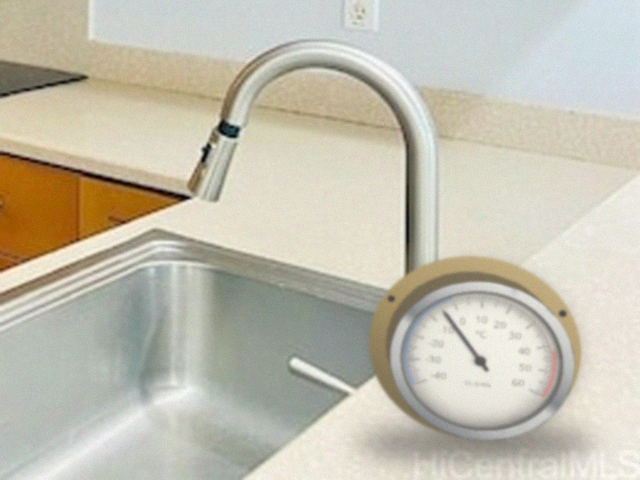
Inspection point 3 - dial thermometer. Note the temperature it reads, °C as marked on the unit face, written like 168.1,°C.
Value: -5,°C
